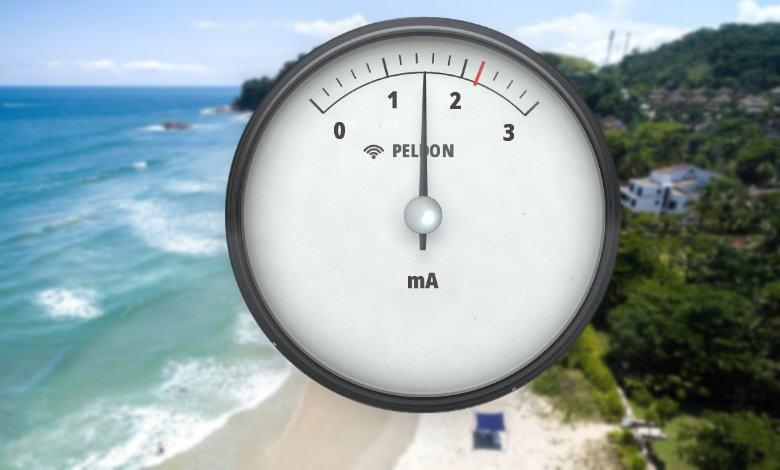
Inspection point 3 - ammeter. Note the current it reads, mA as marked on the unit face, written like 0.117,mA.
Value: 1.5,mA
